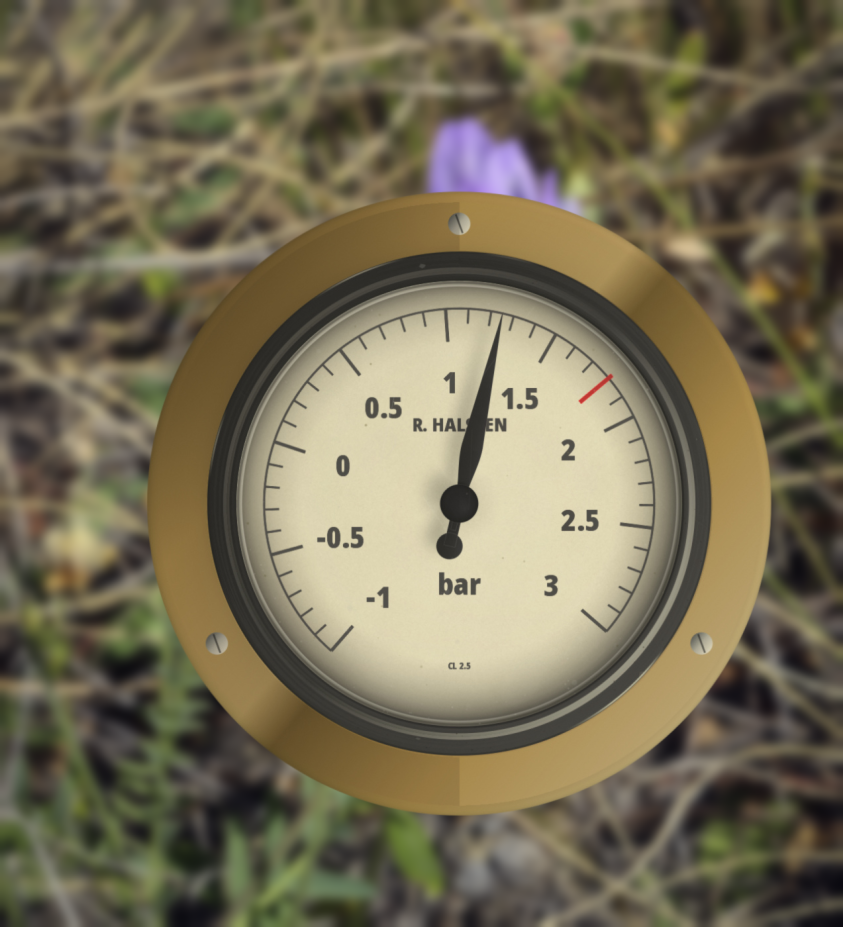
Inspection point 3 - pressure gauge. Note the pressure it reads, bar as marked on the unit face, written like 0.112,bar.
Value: 1.25,bar
